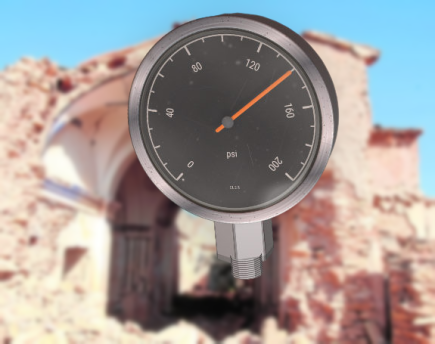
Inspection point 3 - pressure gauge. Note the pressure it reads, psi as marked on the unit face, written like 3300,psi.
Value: 140,psi
